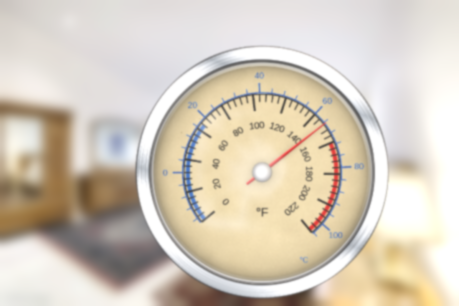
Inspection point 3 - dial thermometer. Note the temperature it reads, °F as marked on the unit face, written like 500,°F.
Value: 148,°F
